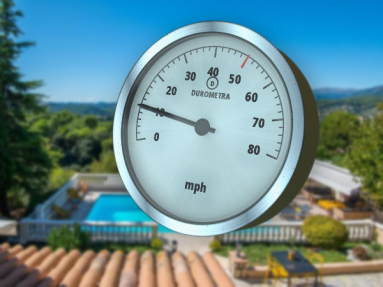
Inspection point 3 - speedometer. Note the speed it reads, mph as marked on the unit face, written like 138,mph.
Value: 10,mph
